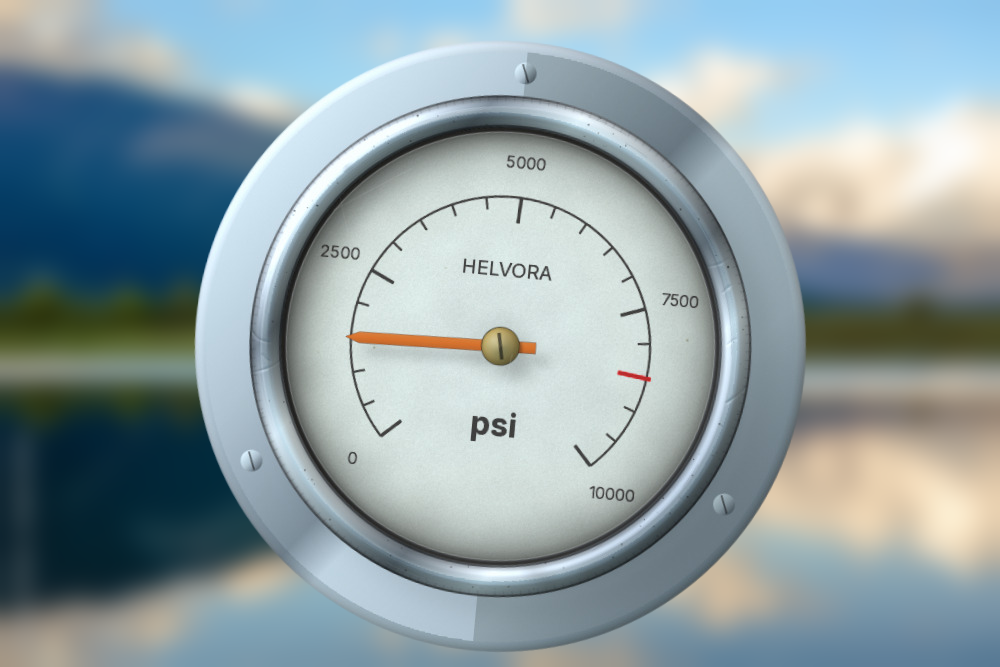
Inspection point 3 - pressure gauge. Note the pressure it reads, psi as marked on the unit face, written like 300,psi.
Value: 1500,psi
